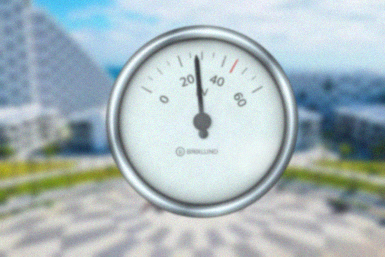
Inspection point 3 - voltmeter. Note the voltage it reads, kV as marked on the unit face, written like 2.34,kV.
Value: 27.5,kV
